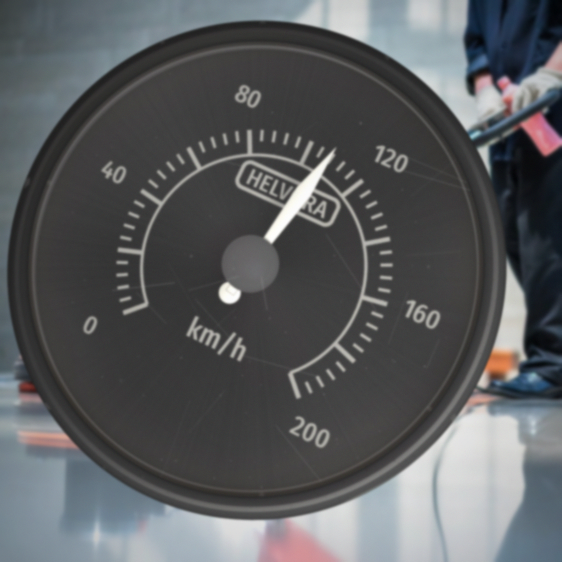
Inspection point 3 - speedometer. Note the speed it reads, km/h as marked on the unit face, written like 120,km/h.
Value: 108,km/h
